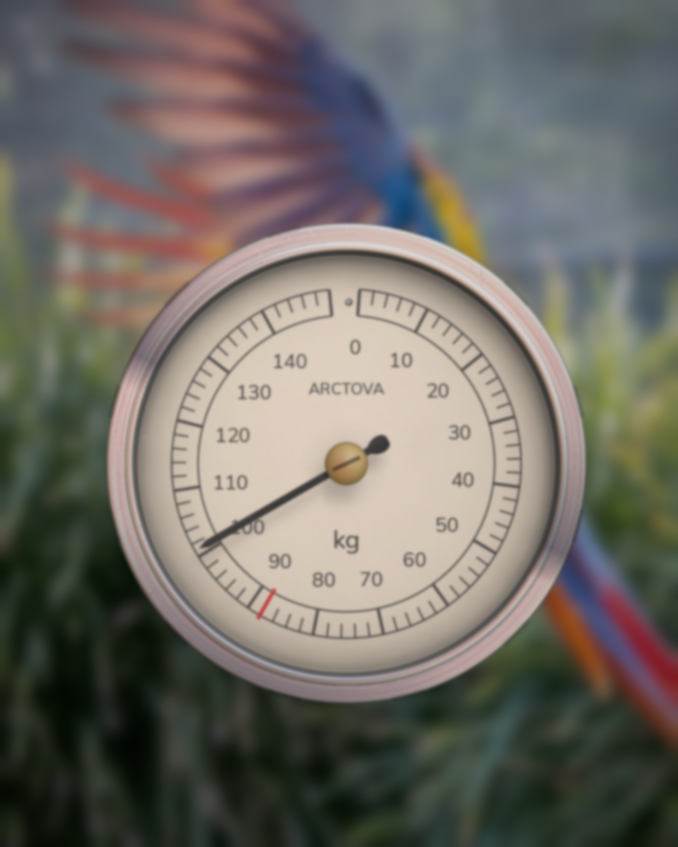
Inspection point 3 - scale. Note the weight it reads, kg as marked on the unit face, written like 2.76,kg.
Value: 101,kg
